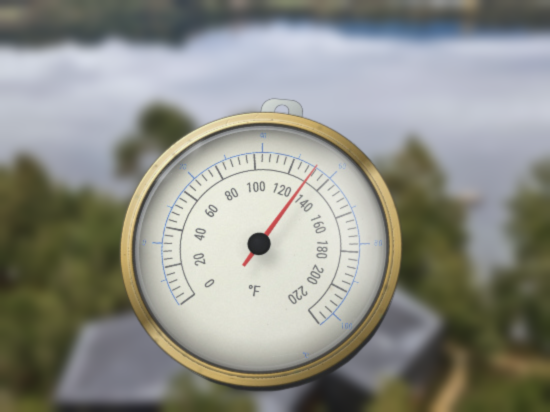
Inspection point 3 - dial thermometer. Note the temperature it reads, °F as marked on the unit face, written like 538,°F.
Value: 132,°F
